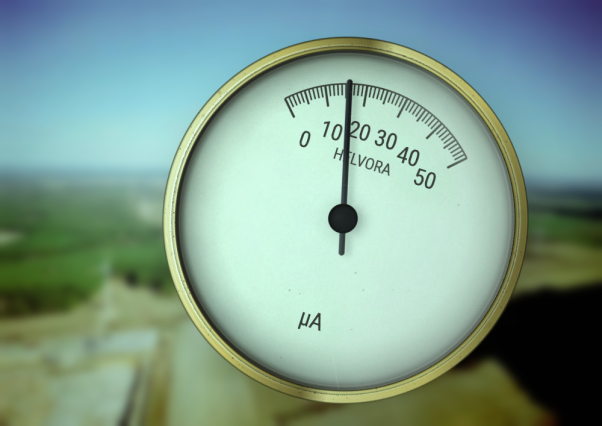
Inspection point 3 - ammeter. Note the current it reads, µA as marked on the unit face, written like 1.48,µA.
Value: 16,µA
